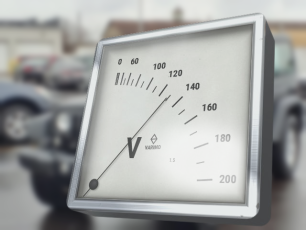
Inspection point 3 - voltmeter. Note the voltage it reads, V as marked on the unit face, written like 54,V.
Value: 130,V
